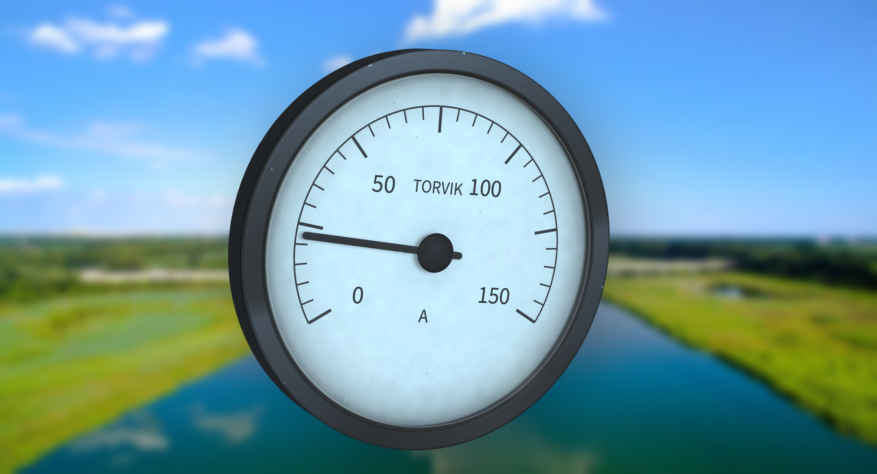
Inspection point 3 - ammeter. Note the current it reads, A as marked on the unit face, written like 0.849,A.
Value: 22.5,A
